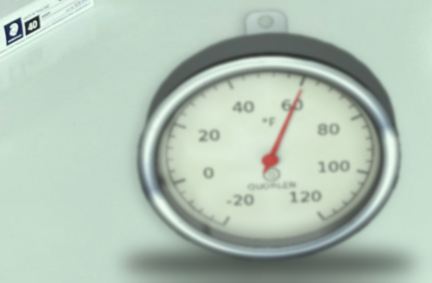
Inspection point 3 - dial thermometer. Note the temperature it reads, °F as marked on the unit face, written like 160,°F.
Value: 60,°F
